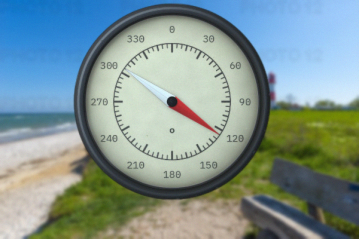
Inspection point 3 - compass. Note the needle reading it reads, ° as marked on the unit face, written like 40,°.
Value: 125,°
